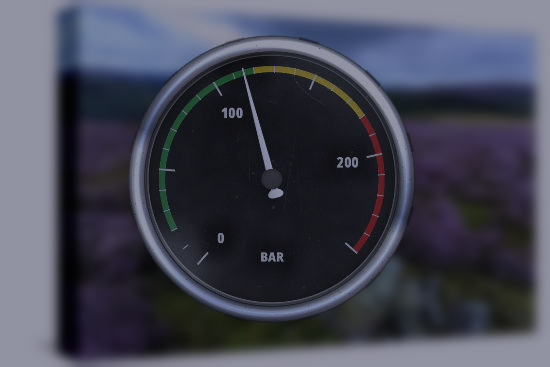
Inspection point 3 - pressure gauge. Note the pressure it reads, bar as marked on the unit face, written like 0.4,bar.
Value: 115,bar
